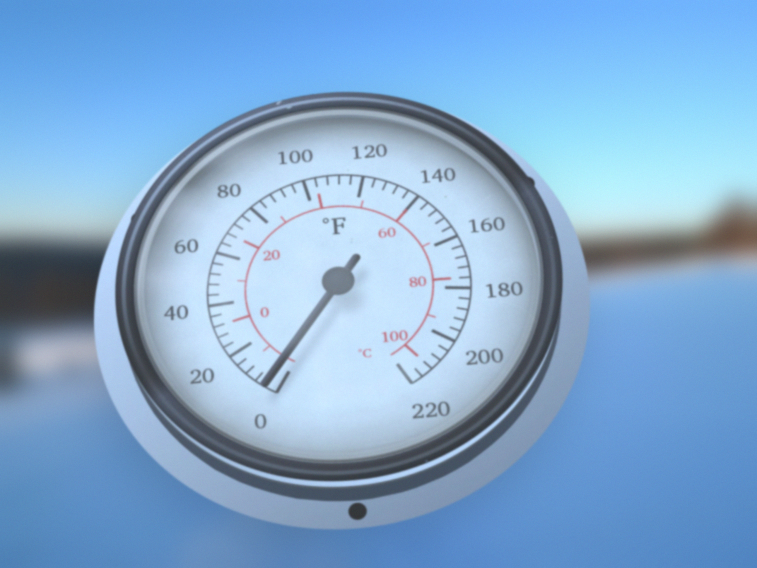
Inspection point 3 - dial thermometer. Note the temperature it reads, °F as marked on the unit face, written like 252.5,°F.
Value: 4,°F
